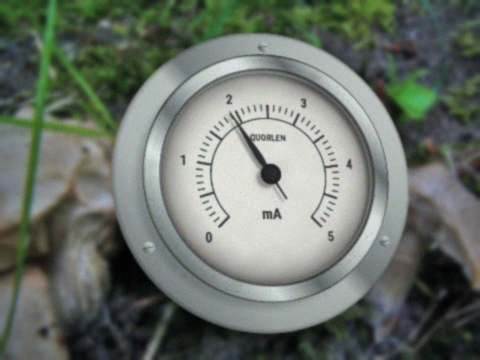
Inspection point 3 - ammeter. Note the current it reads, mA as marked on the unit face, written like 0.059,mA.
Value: 1.9,mA
